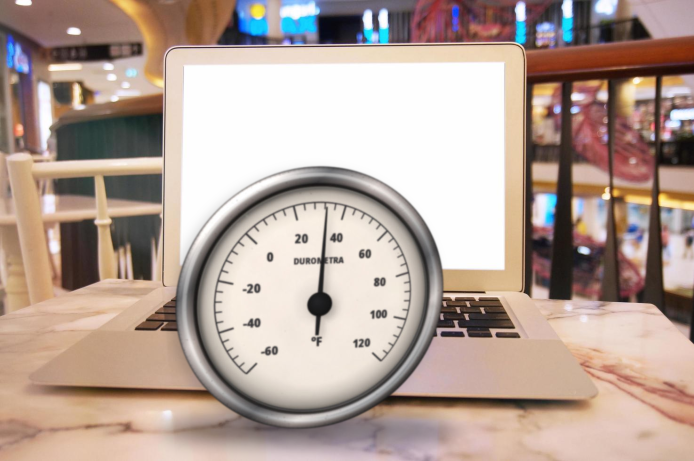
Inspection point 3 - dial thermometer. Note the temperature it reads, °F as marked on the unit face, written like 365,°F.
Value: 32,°F
